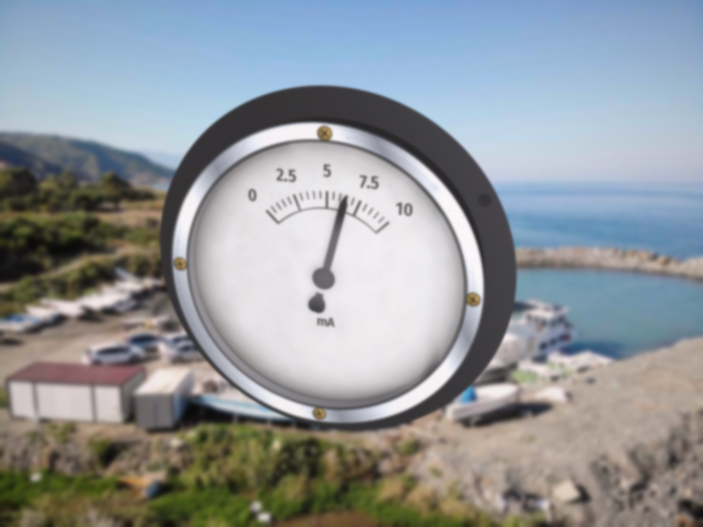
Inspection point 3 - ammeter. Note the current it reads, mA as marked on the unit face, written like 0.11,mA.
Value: 6.5,mA
